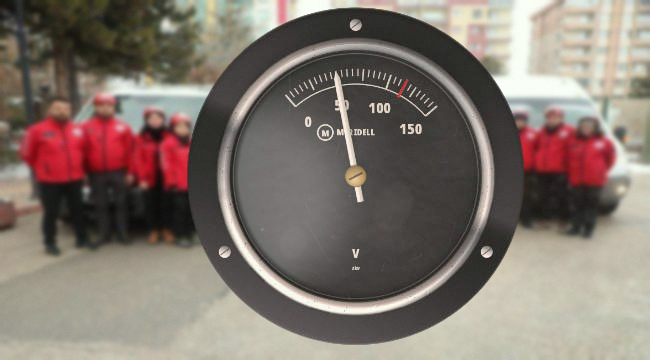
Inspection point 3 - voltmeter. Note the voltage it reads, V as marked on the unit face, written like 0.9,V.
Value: 50,V
